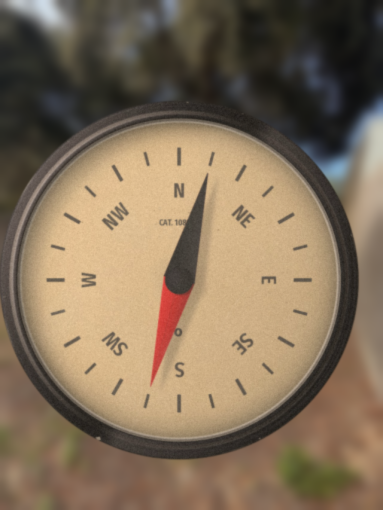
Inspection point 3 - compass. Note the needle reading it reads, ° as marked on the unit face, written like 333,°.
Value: 195,°
